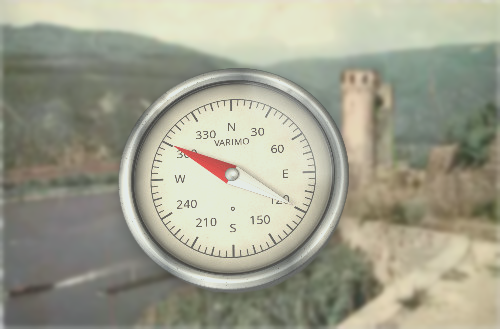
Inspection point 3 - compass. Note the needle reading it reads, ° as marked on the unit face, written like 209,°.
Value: 300,°
